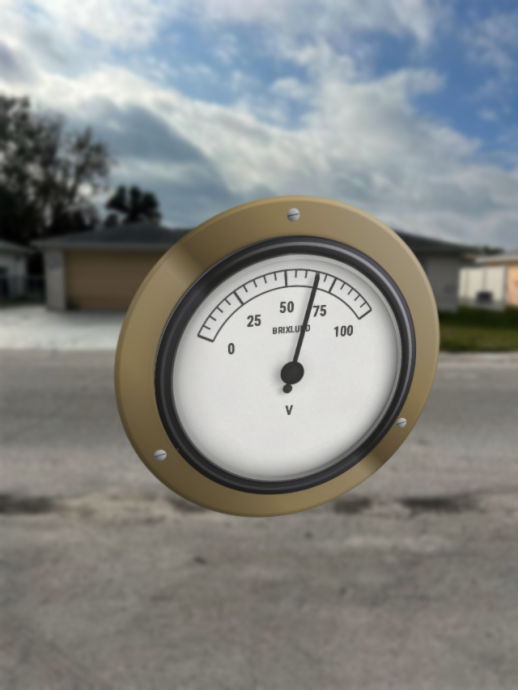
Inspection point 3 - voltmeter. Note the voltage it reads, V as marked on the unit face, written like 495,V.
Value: 65,V
